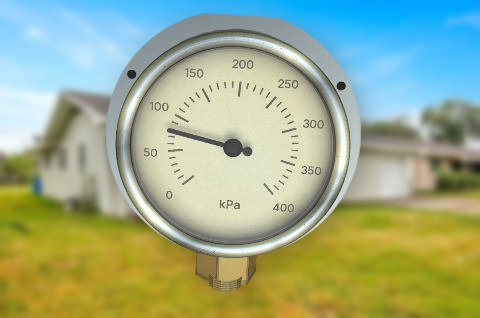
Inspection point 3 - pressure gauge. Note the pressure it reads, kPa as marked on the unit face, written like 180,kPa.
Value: 80,kPa
